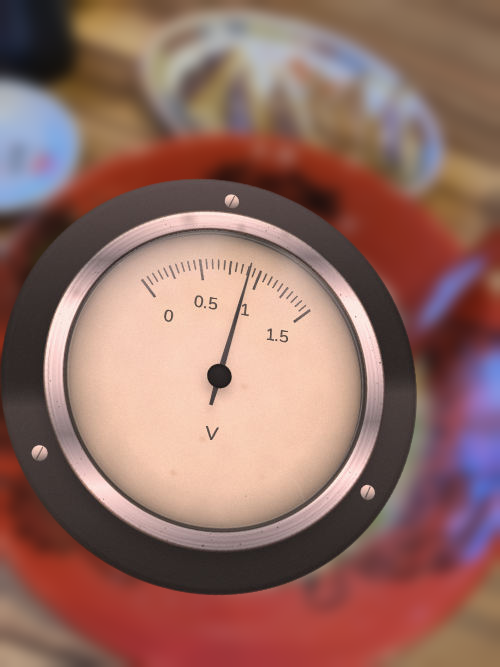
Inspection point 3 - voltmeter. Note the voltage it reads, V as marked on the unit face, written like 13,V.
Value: 0.9,V
